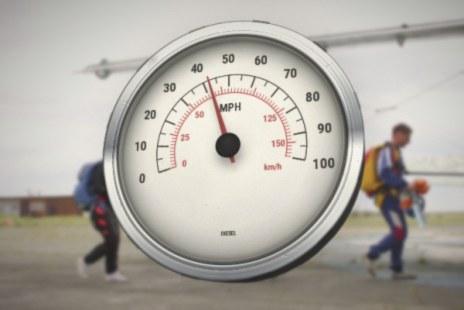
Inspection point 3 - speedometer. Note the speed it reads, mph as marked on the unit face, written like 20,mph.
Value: 42.5,mph
